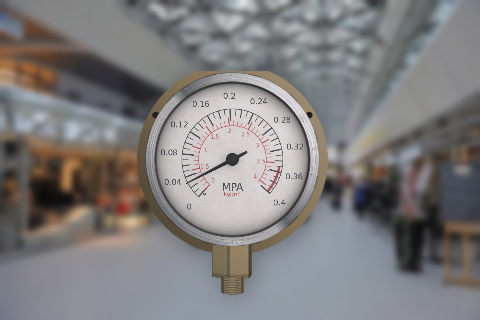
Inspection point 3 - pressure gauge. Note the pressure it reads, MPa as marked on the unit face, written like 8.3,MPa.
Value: 0.03,MPa
